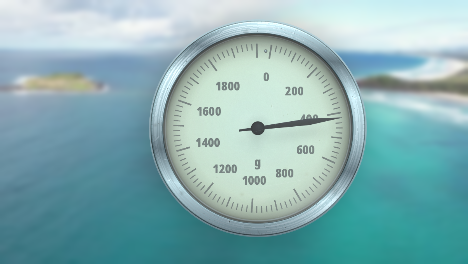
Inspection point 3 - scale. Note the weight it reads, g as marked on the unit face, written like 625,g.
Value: 420,g
